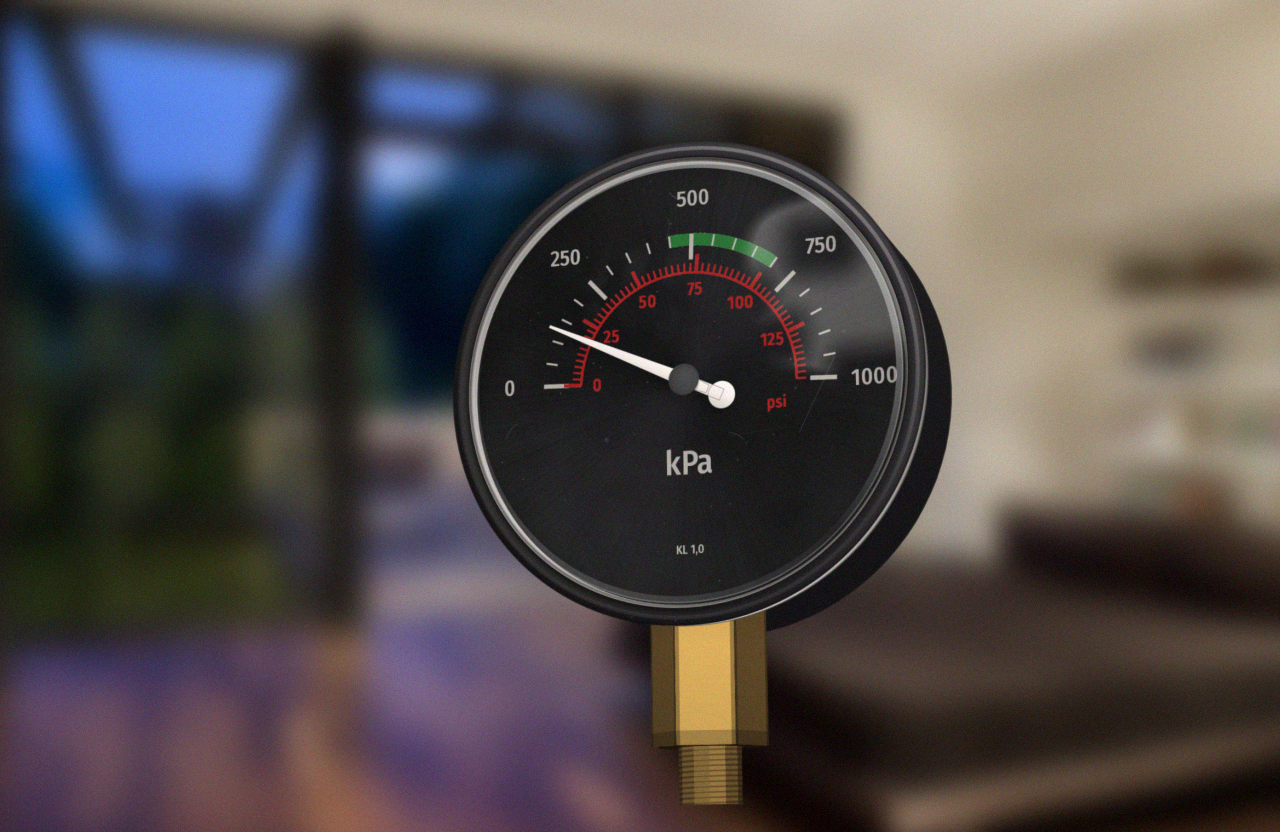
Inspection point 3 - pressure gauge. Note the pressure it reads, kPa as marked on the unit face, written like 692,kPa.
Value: 125,kPa
